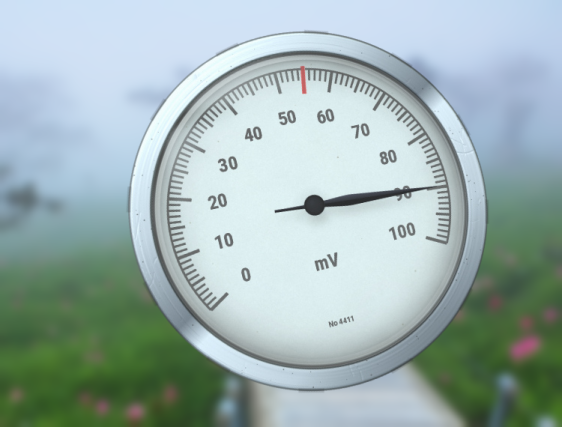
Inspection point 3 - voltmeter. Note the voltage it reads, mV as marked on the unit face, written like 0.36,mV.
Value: 90,mV
